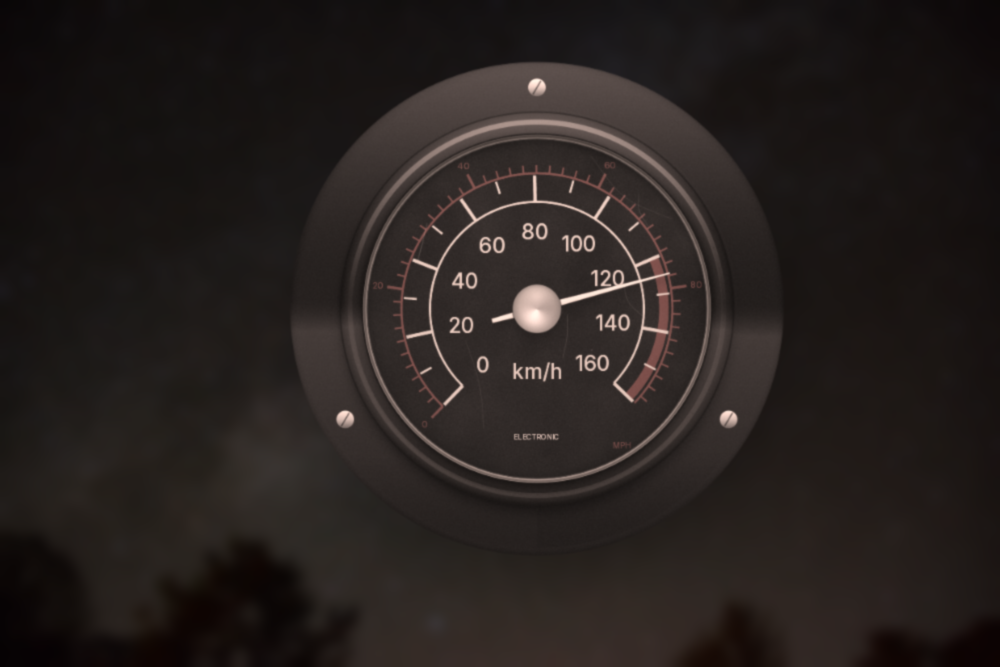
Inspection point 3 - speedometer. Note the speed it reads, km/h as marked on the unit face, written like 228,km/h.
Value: 125,km/h
